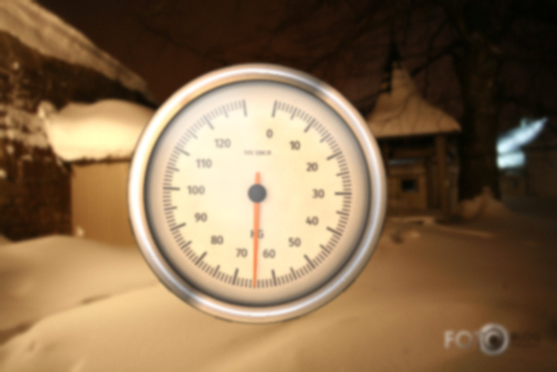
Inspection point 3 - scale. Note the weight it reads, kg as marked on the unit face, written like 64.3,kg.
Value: 65,kg
